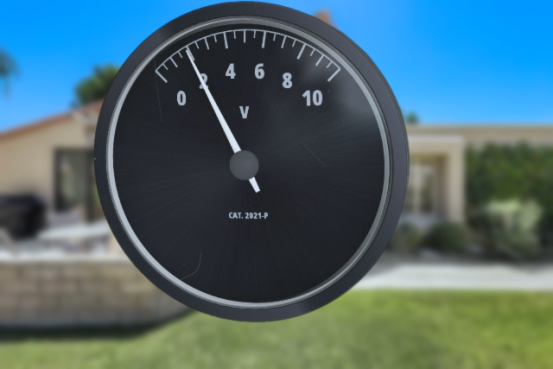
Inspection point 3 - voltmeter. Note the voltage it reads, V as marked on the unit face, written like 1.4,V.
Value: 2,V
